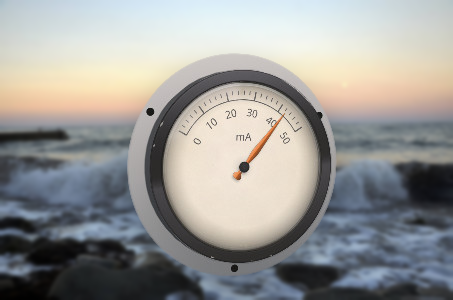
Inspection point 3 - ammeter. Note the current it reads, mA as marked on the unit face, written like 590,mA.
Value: 42,mA
